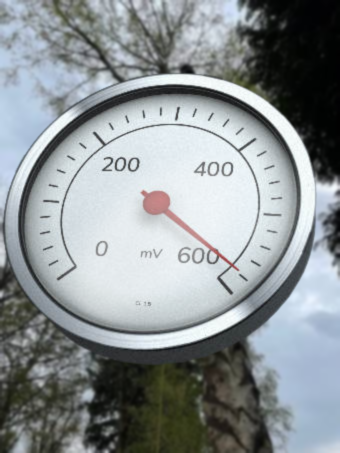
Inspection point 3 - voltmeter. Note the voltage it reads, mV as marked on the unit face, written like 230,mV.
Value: 580,mV
